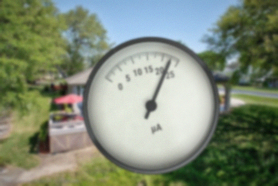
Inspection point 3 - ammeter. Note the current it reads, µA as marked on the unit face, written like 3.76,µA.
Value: 22.5,µA
